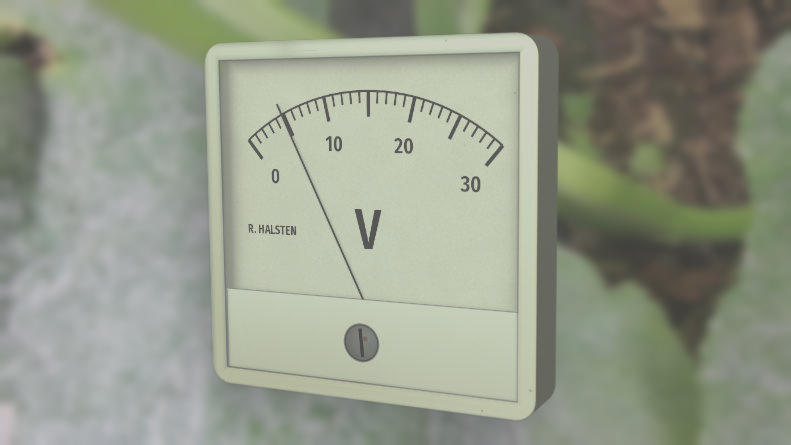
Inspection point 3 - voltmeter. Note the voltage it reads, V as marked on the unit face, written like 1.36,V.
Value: 5,V
